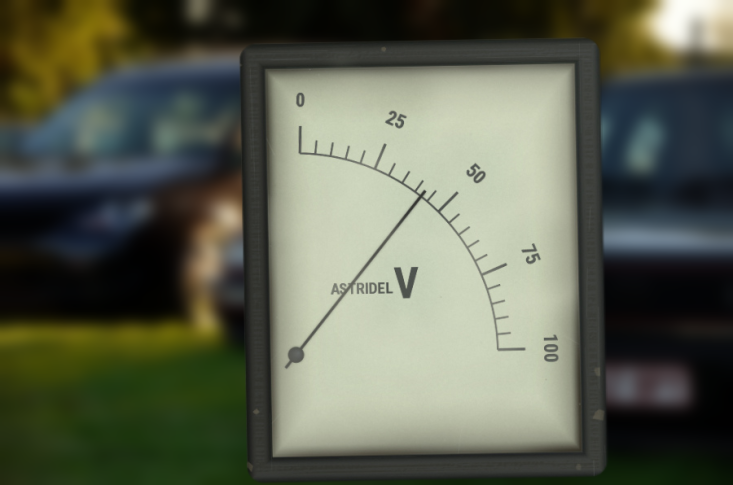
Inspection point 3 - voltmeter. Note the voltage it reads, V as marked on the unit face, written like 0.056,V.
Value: 42.5,V
